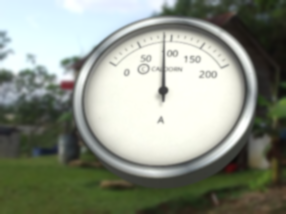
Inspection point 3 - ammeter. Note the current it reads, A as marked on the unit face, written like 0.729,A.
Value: 90,A
